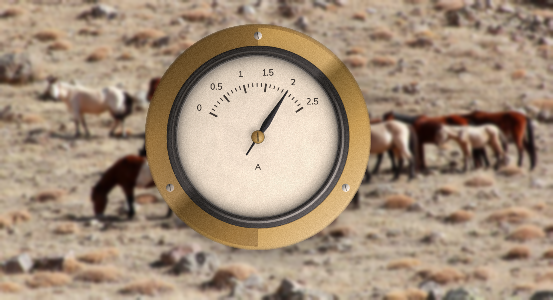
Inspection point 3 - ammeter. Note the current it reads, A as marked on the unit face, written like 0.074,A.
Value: 2,A
